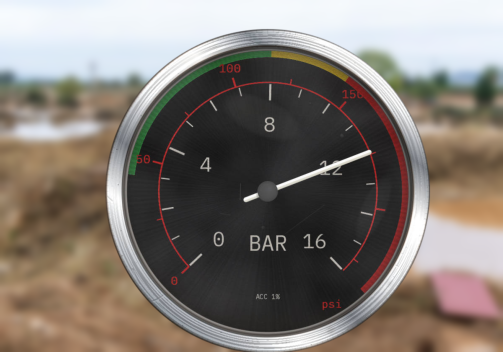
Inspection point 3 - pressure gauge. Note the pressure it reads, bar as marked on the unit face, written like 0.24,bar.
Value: 12,bar
